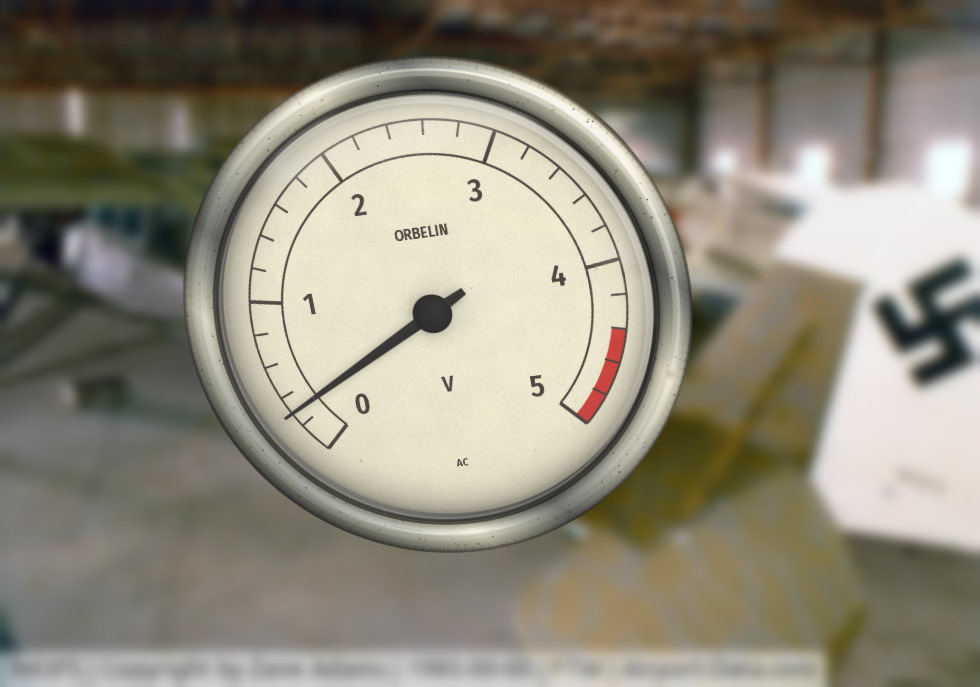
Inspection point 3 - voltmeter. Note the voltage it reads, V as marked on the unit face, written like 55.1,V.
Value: 0.3,V
